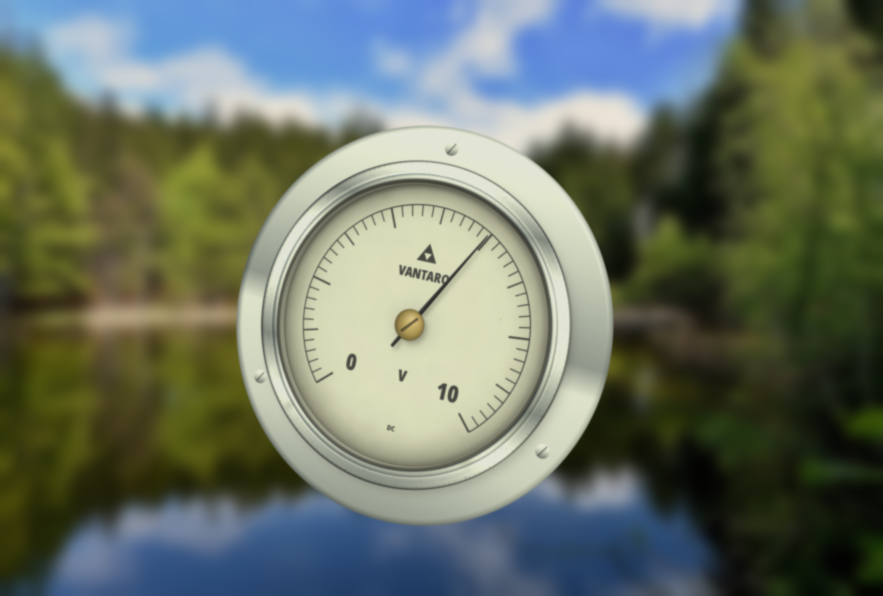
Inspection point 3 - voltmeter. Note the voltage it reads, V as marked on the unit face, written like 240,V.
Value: 6,V
